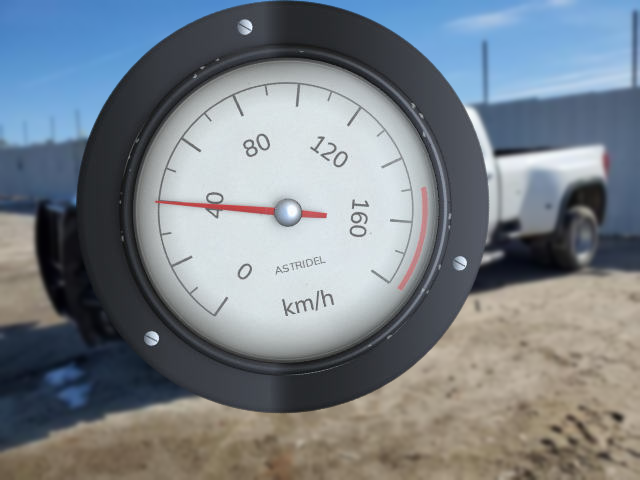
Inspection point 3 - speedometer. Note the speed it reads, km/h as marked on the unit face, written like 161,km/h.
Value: 40,km/h
